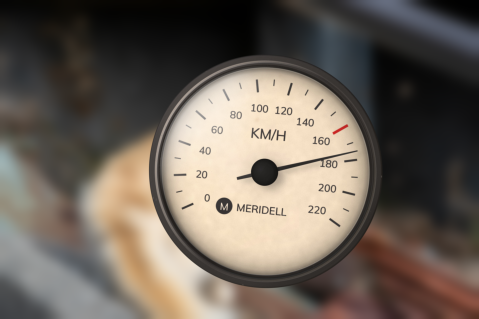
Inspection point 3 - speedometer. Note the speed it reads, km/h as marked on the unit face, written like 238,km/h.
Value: 175,km/h
